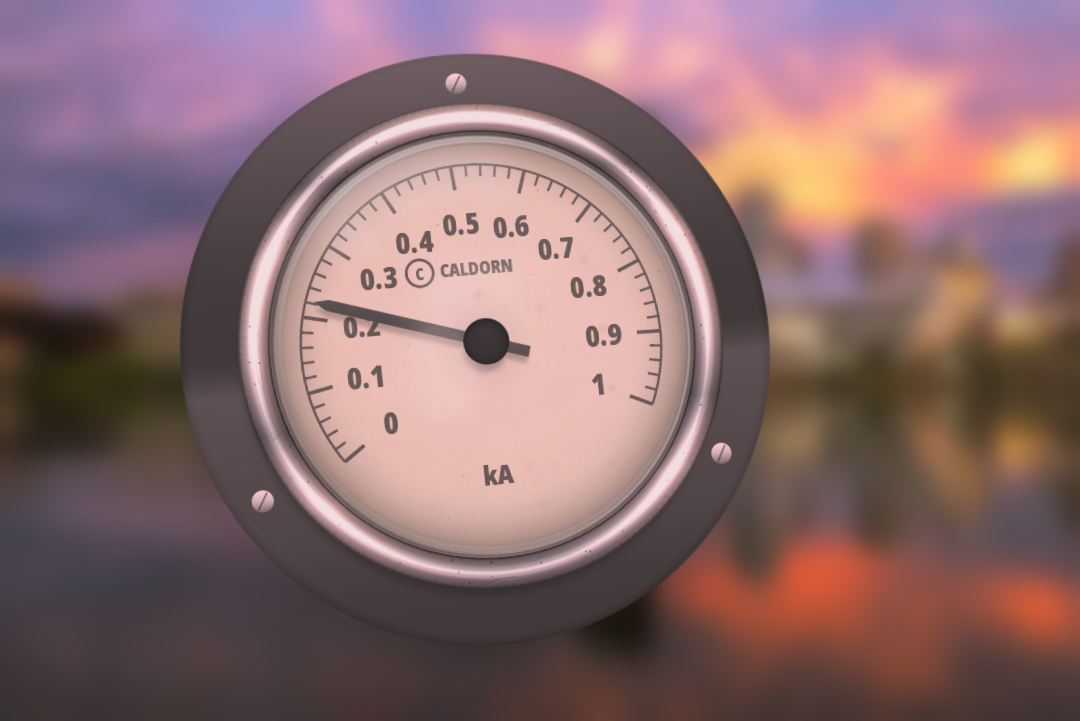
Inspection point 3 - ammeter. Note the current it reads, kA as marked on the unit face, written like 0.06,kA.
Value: 0.22,kA
